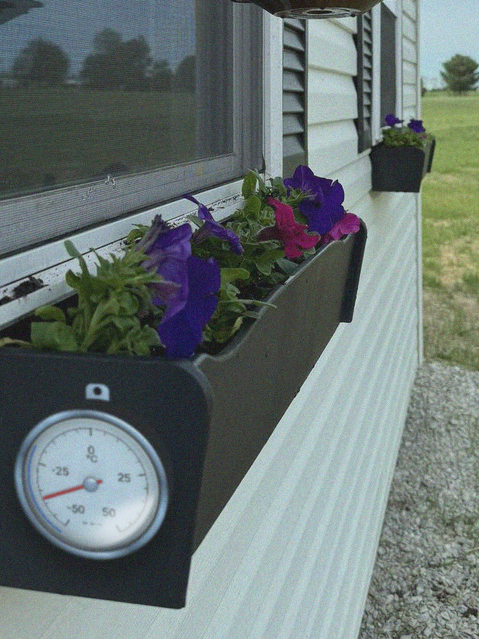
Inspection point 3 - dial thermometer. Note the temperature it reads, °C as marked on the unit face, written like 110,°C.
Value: -37.5,°C
